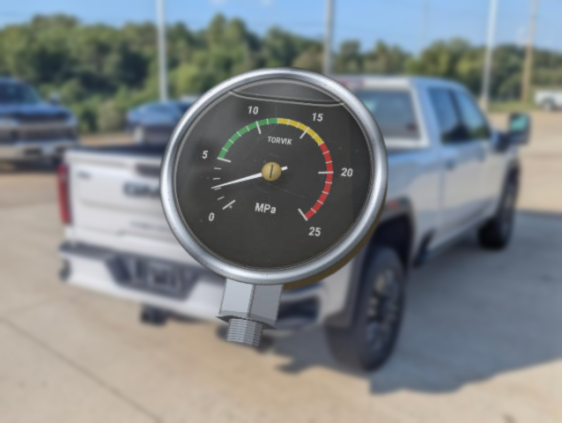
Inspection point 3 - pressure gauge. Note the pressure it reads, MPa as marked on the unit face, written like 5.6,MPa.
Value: 2,MPa
